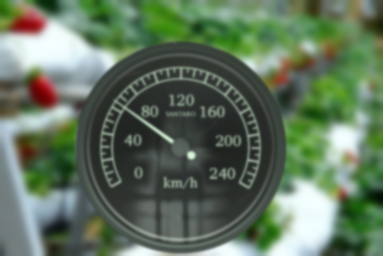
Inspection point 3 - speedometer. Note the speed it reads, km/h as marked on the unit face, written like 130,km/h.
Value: 65,km/h
